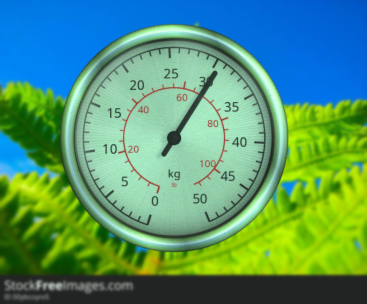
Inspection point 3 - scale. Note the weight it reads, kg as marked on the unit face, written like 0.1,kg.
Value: 30.5,kg
